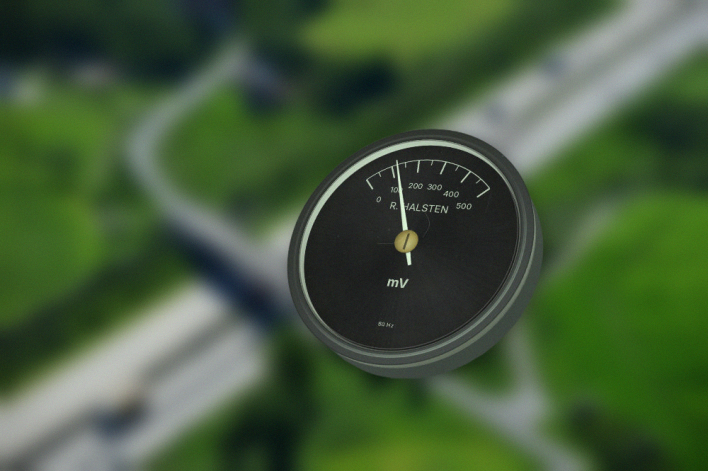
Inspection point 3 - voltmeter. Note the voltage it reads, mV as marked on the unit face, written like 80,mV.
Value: 125,mV
